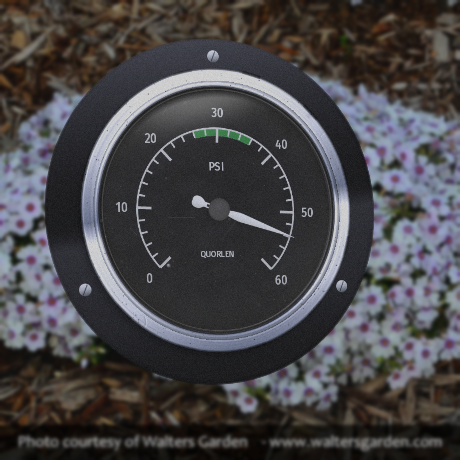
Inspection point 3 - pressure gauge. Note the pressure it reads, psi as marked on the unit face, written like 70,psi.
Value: 54,psi
